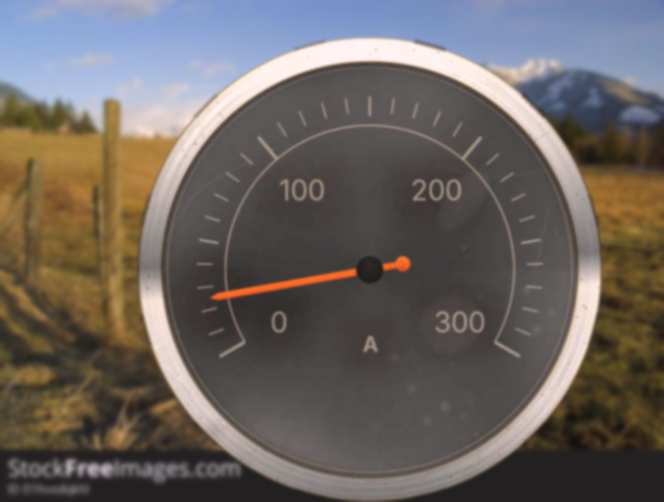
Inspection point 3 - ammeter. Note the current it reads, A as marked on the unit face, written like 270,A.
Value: 25,A
